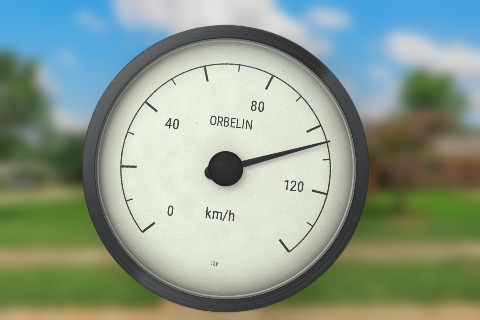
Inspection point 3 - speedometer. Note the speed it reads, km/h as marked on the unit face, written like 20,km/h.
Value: 105,km/h
